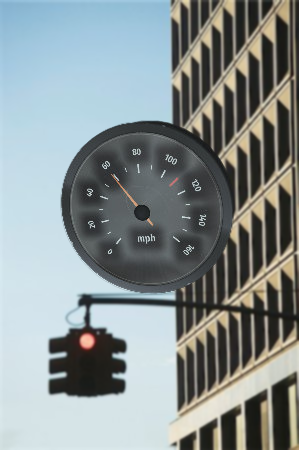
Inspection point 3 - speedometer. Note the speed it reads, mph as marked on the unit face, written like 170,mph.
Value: 60,mph
